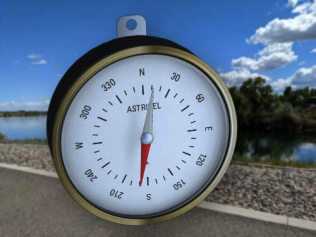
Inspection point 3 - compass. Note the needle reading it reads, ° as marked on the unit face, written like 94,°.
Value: 190,°
